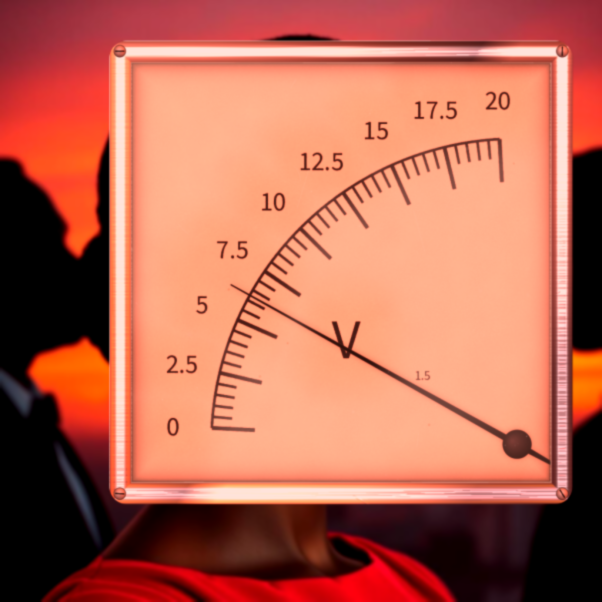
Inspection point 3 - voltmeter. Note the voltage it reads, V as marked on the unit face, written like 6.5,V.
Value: 6.25,V
